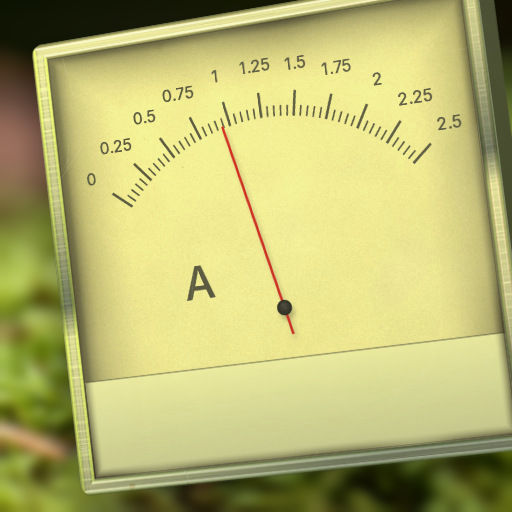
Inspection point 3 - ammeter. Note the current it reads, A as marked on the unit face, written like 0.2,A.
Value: 0.95,A
